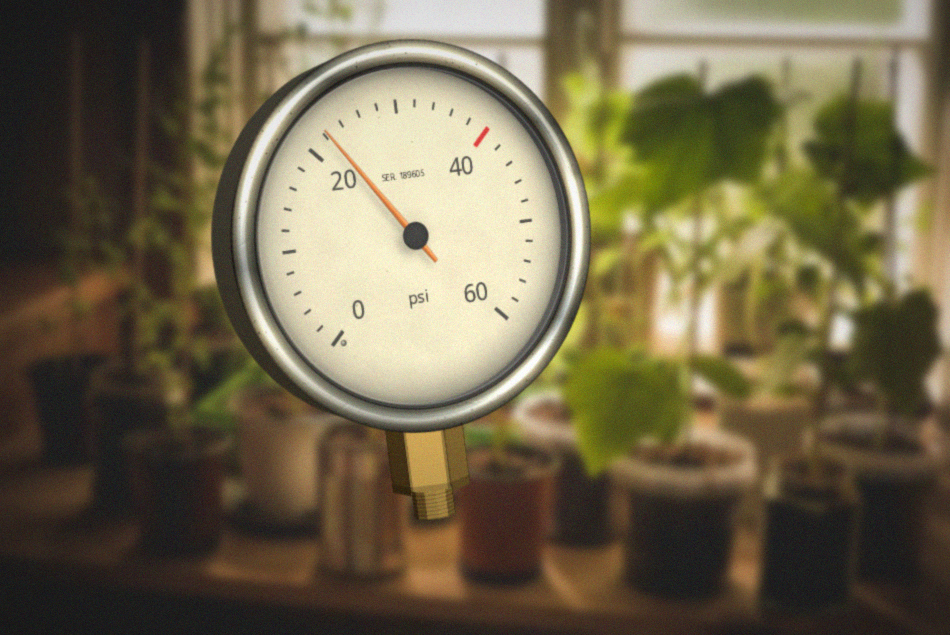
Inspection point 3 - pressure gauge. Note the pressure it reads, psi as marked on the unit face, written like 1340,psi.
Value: 22,psi
